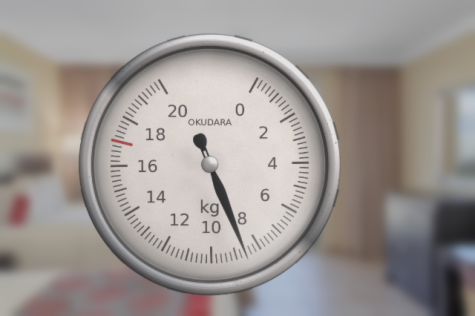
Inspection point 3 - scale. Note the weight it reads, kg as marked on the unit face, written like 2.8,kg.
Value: 8.6,kg
